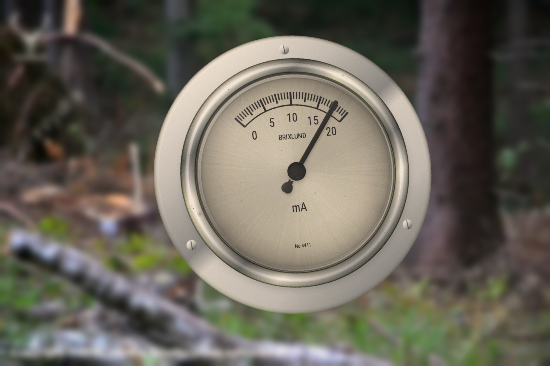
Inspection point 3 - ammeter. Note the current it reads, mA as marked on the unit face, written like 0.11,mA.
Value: 17.5,mA
